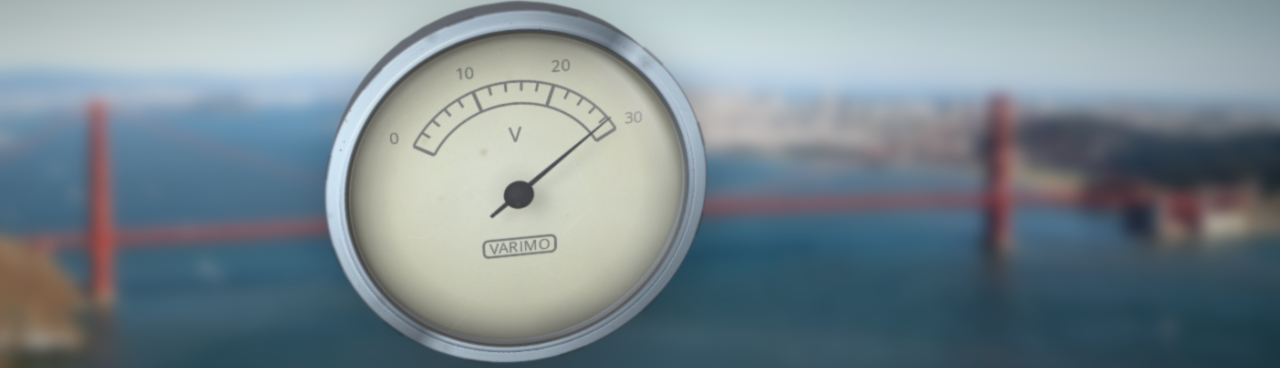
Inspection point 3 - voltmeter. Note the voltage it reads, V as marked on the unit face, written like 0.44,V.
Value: 28,V
